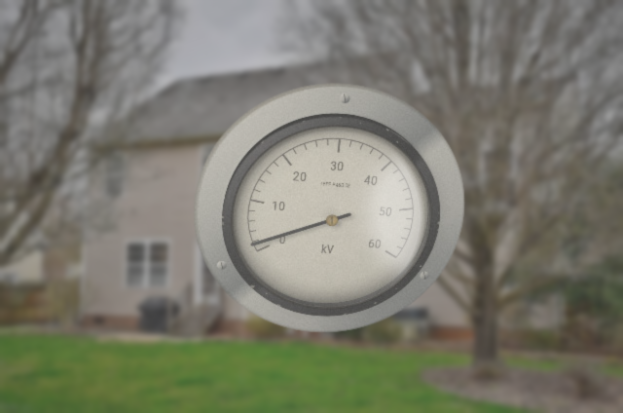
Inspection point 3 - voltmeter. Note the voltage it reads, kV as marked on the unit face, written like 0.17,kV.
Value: 2,kV
